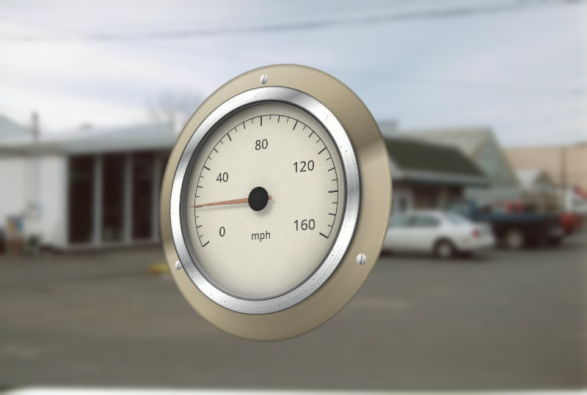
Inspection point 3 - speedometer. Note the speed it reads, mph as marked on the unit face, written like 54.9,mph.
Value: 20,mph
